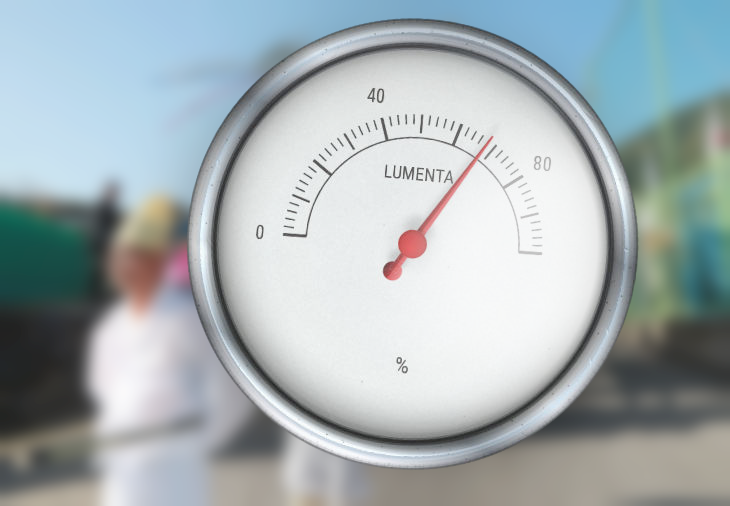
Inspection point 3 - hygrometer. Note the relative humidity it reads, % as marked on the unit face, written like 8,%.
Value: 68,%
